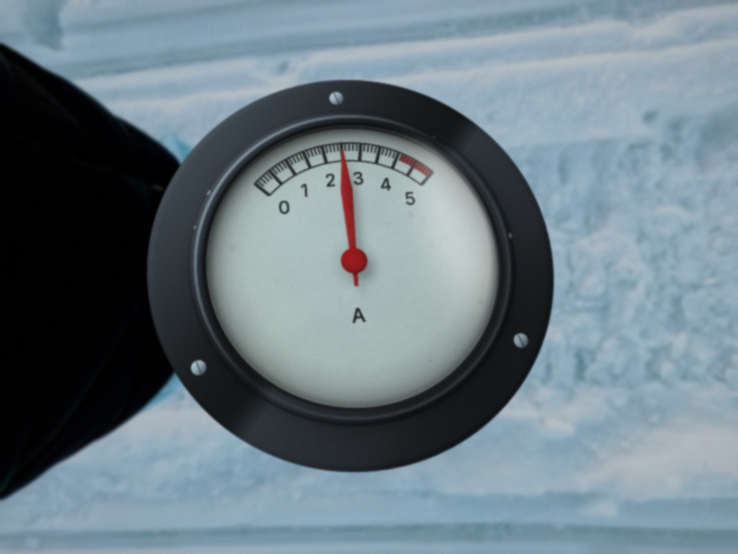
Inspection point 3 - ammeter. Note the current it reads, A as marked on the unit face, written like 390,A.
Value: 2.5,A
